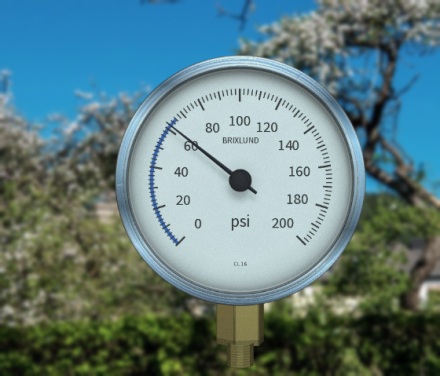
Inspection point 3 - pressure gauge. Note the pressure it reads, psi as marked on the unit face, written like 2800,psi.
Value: 62,psi
